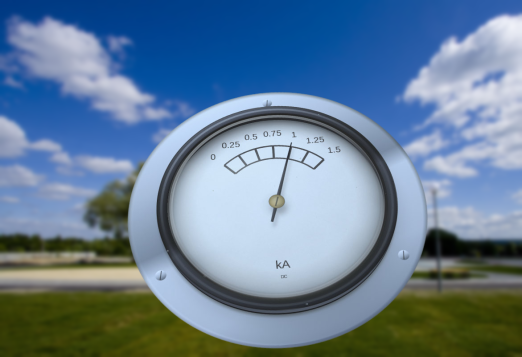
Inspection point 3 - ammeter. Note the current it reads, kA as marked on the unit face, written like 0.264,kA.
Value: 1,kA
